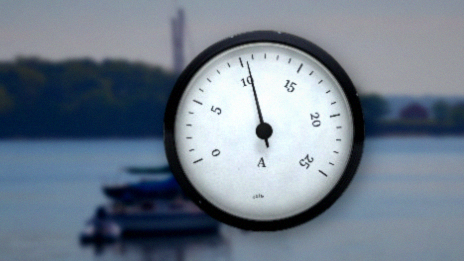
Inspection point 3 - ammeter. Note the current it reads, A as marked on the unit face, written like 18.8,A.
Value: 10.5,A
